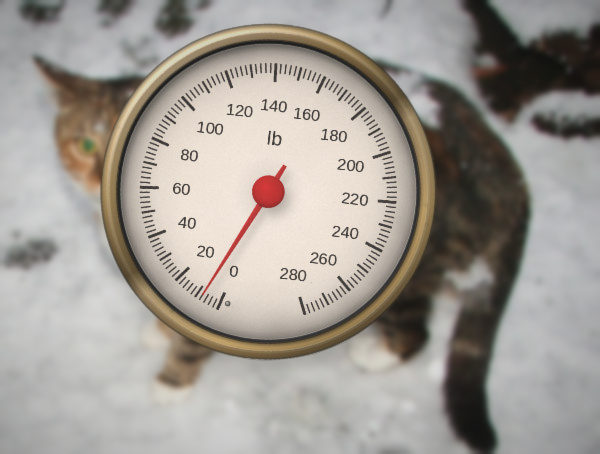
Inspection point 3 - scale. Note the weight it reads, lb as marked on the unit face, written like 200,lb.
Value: 8,lb
